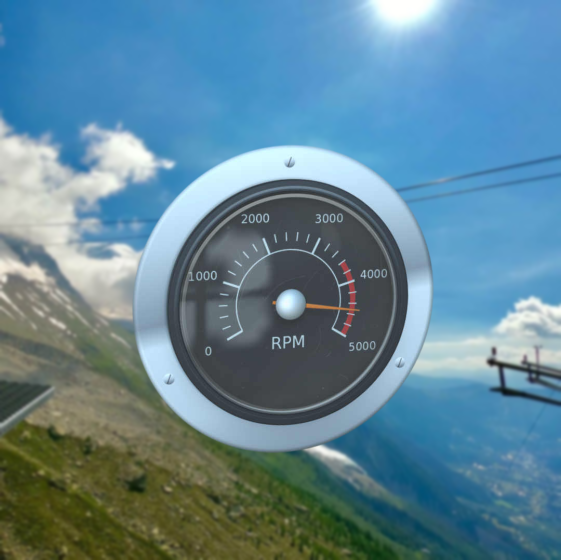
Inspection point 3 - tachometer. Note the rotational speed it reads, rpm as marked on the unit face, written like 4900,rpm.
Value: 4500,rpm
